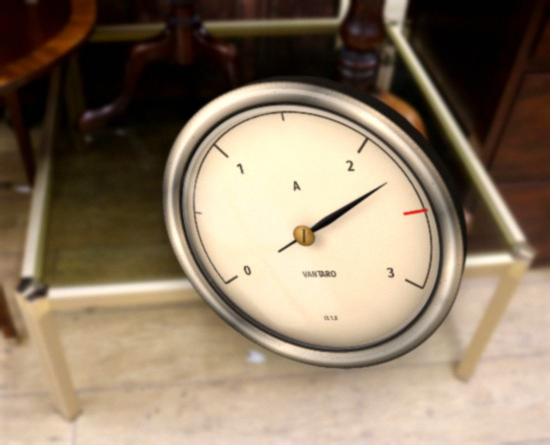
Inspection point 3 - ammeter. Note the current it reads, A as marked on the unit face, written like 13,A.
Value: 2.25,A
